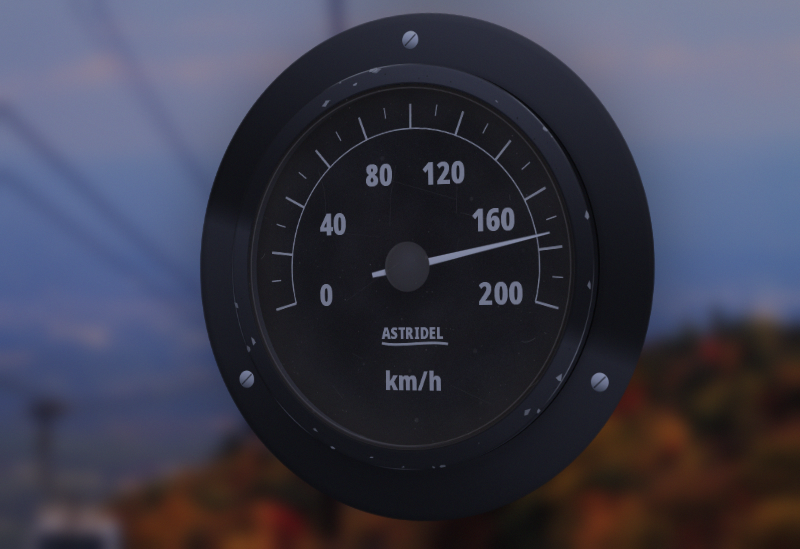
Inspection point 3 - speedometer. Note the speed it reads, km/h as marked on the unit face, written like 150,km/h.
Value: 175,km/h
